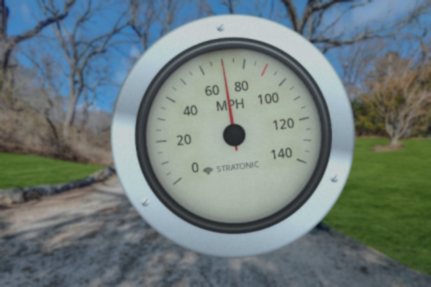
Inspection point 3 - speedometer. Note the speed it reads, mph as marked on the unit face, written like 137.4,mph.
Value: 70,mph
